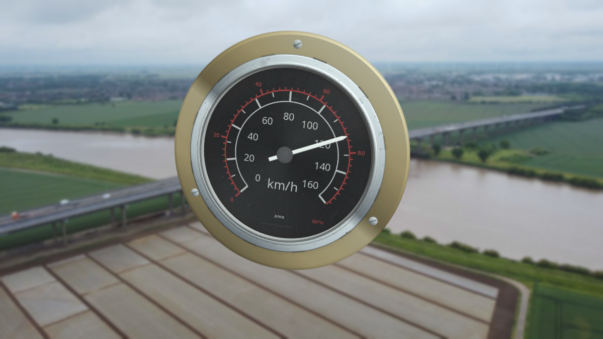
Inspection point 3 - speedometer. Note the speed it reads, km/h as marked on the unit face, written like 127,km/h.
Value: 120,km/h
